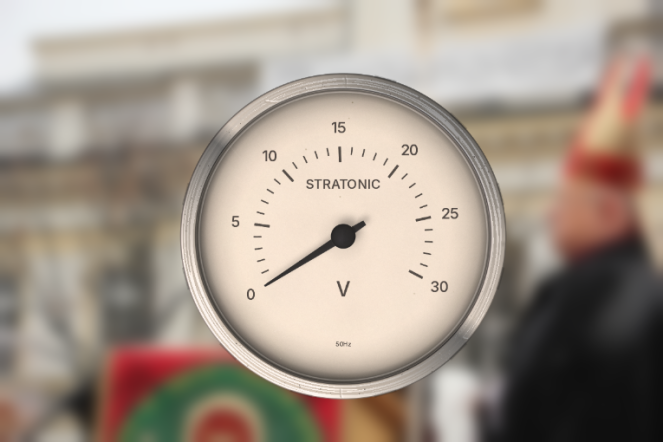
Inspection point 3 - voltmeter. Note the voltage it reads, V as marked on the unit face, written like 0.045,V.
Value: 0,V
